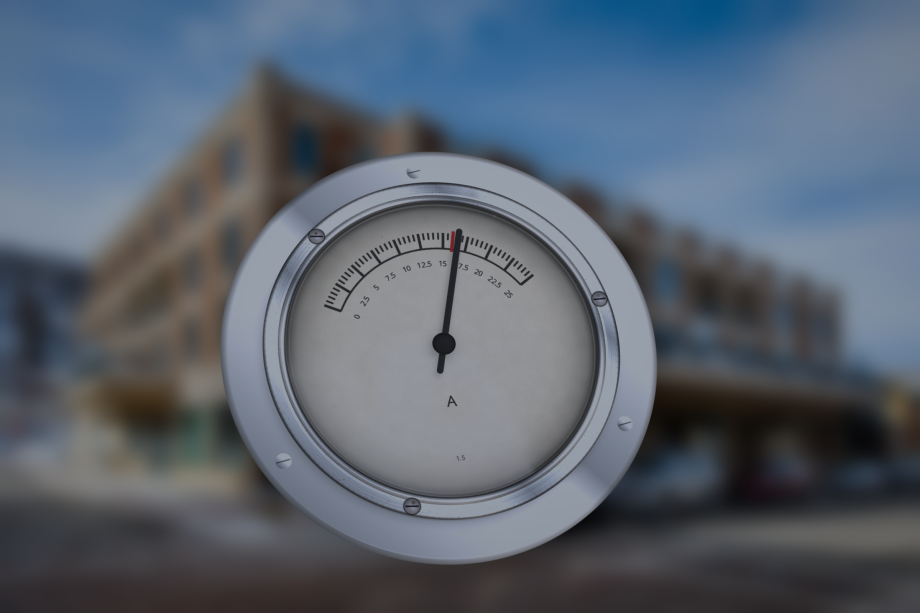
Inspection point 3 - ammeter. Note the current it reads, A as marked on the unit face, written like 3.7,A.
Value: 16.5,A
